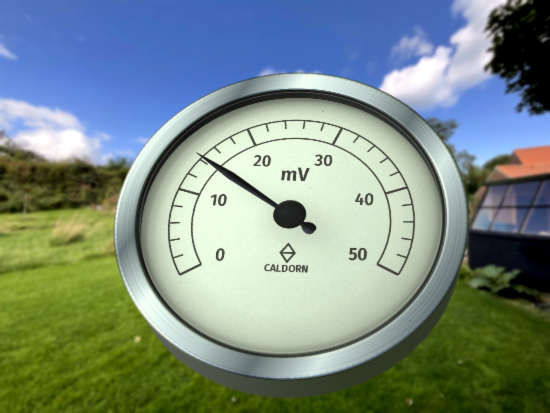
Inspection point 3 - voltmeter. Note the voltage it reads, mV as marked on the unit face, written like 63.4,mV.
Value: 14,mV
